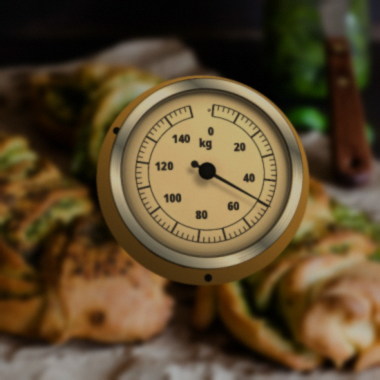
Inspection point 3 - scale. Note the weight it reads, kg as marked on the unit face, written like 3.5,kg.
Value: 50,kg
